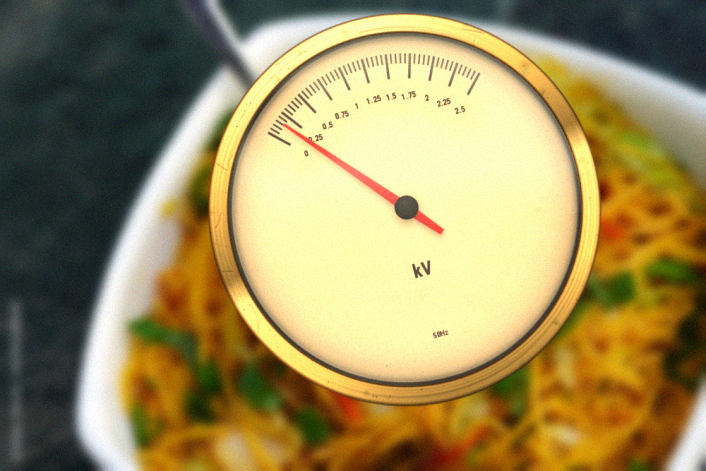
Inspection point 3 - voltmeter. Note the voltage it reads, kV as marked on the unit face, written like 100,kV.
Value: 0.15,kV
